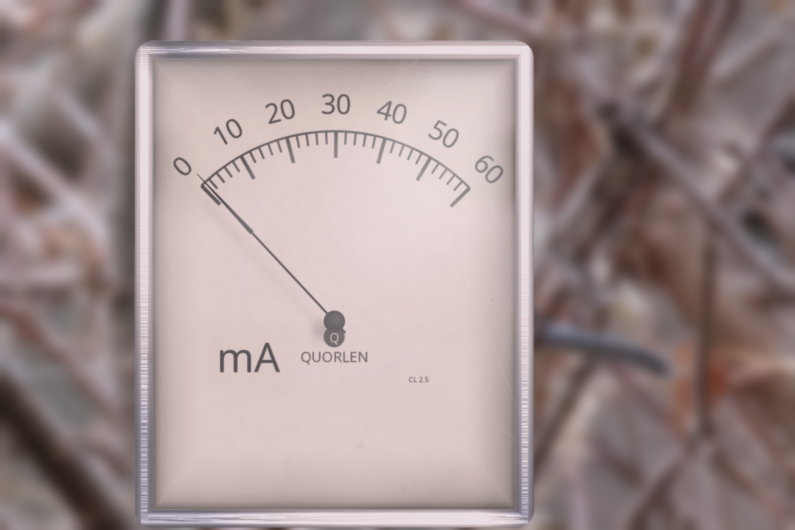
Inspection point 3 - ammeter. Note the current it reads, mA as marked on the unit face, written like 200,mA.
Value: 1,mA
